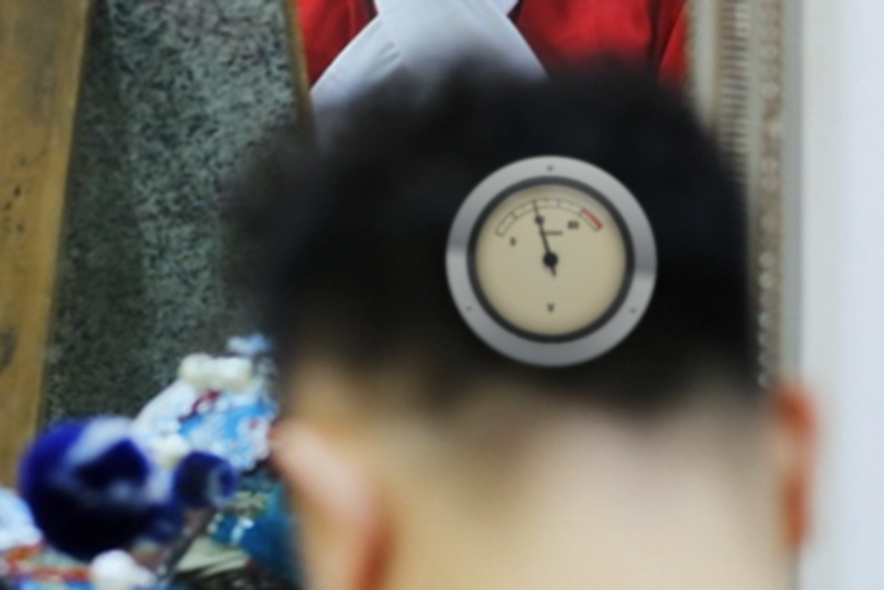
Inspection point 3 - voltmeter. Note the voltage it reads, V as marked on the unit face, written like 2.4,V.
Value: 40,V
